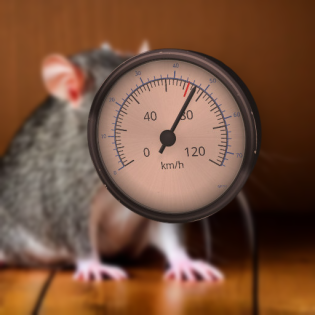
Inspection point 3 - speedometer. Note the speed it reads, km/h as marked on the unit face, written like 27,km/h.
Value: 76,km/h
